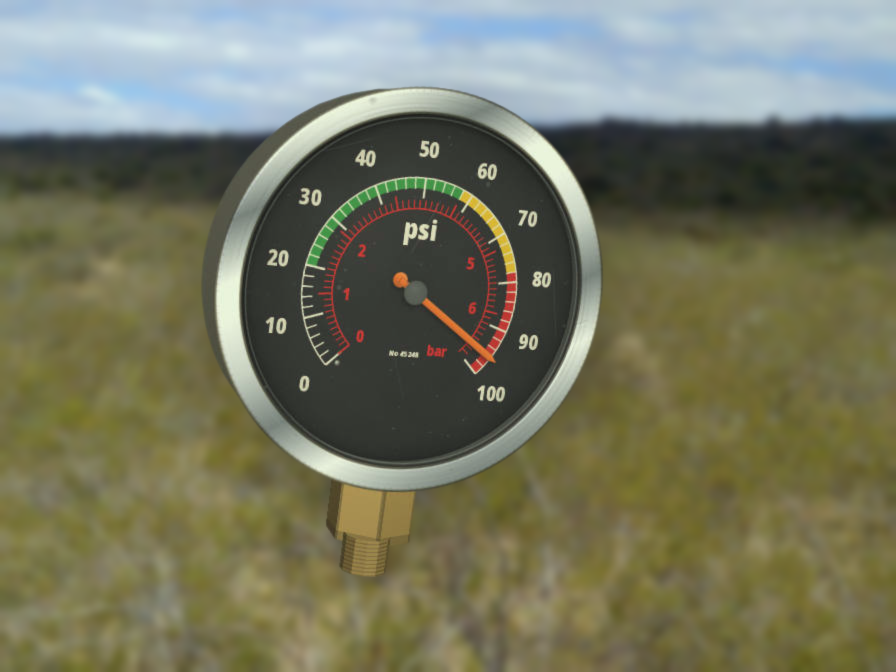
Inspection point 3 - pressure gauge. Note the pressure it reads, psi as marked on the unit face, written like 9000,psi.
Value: 96,psi
